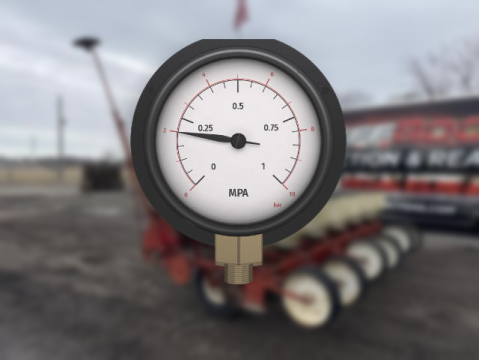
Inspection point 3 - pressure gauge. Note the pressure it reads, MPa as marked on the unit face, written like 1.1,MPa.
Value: 0.2,MPa
